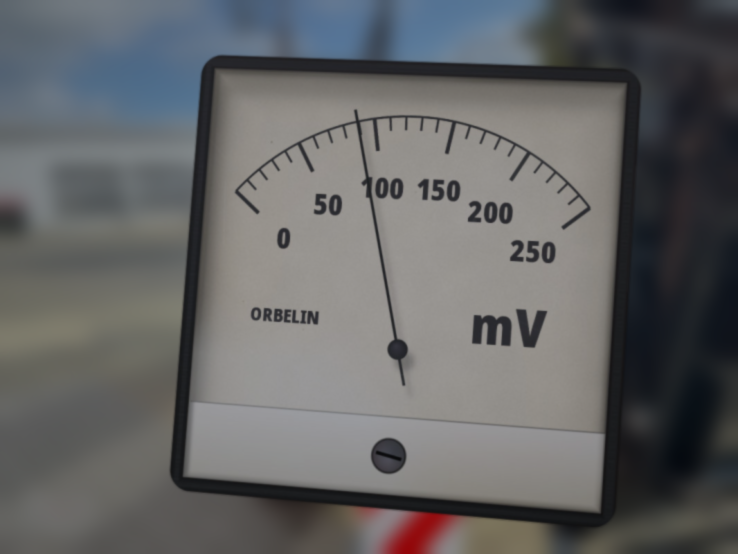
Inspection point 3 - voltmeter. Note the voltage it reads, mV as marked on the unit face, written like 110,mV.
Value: 90,mV
